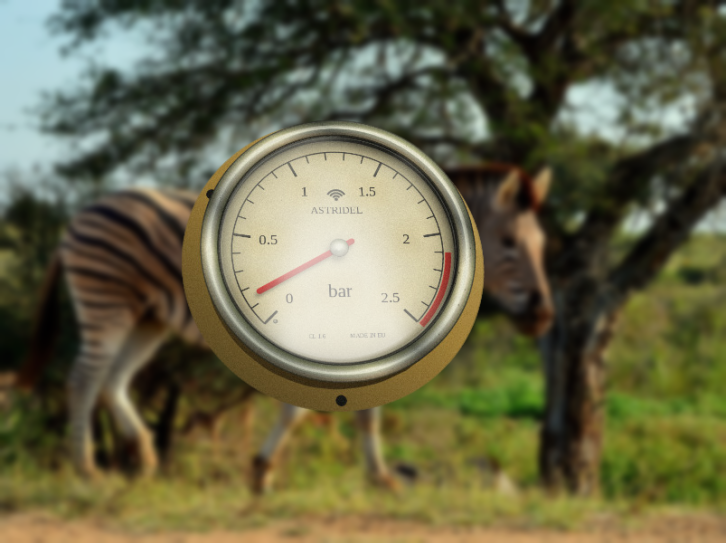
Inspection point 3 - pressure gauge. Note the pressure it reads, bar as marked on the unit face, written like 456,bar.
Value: 0.15,bar
